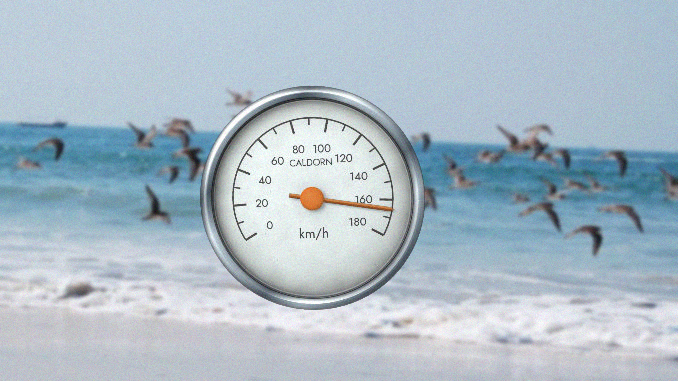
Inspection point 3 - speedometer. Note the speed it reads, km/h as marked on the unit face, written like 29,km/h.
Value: 165,km/h
